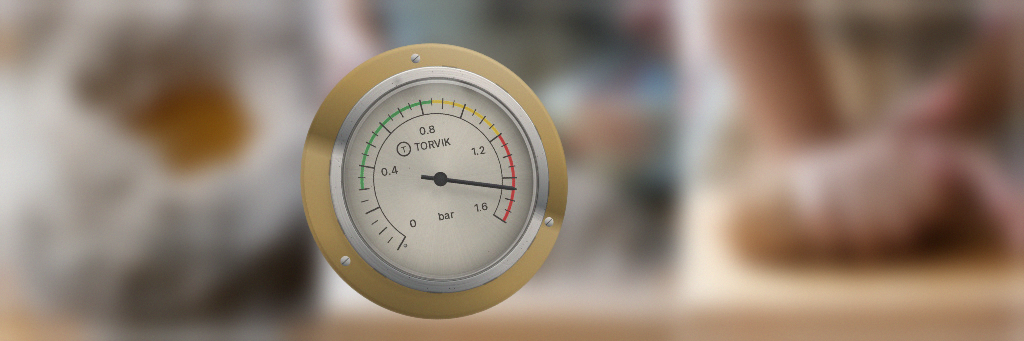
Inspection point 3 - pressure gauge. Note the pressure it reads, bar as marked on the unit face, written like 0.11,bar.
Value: 1.45,bar
